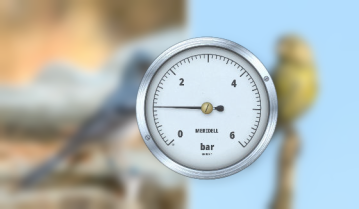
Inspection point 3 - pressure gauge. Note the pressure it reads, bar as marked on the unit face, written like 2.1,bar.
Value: 1,bar
